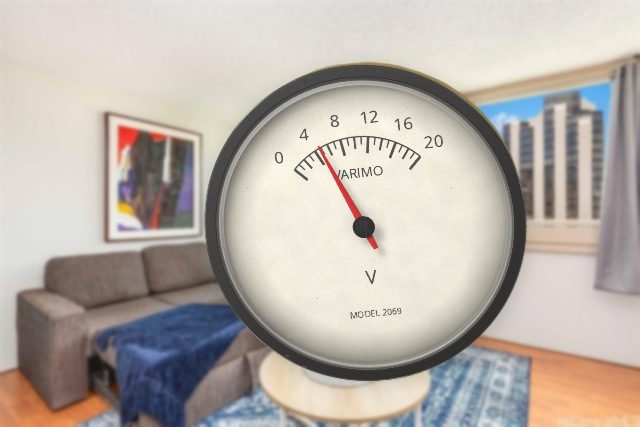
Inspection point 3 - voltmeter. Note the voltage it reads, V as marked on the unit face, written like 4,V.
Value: 5,V
